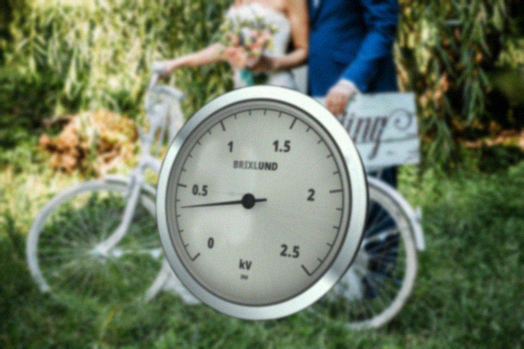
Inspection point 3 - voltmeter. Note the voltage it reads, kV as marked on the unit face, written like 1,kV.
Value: 0.35,kV
